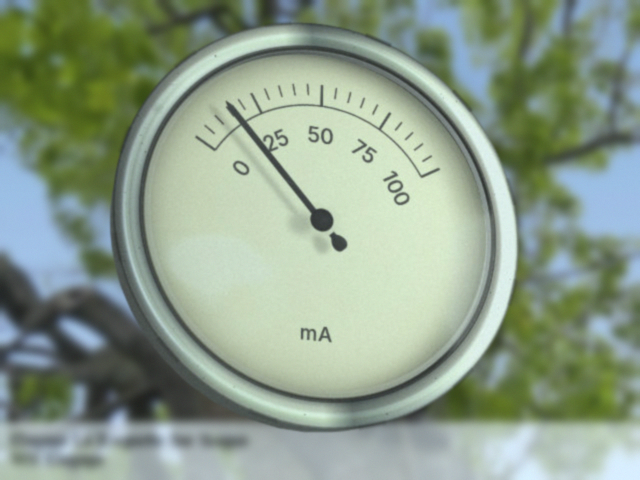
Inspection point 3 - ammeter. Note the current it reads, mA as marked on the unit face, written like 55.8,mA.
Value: 15,mA
